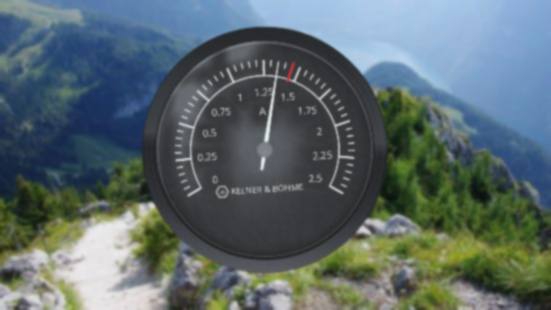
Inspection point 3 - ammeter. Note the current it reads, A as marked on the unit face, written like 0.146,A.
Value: 1.35,A
